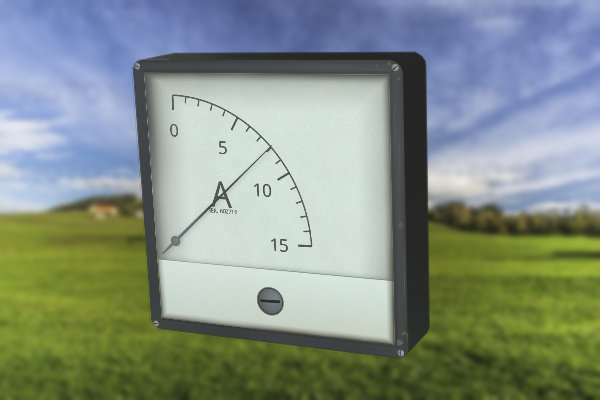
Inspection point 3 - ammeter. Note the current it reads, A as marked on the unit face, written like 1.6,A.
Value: 8,A
